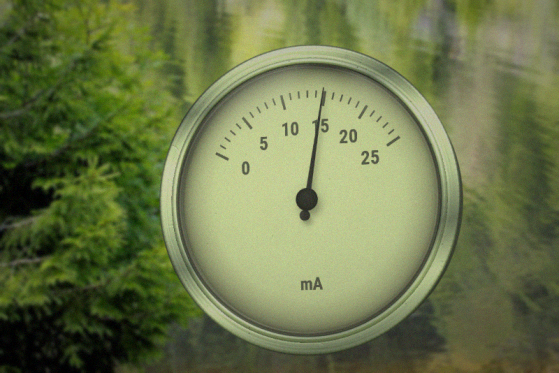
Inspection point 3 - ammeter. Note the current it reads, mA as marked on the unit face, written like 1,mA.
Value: 15,mA
